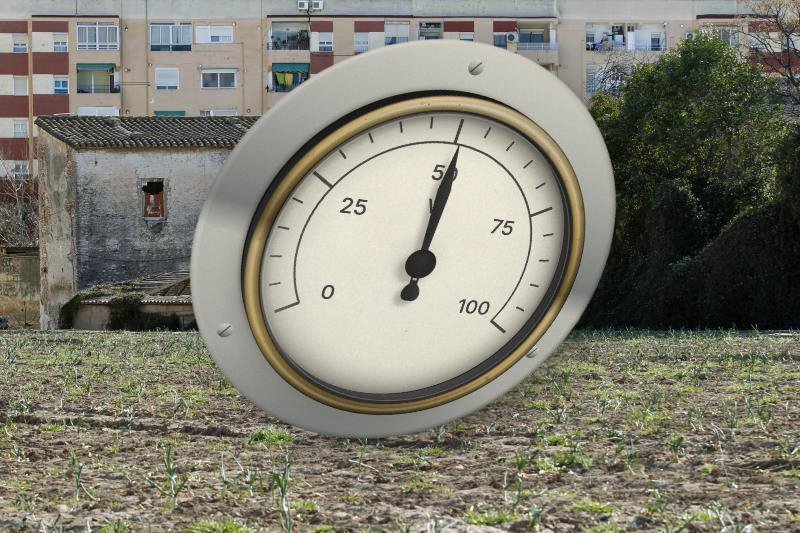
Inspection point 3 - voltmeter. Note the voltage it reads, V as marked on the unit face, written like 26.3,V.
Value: 50,V
